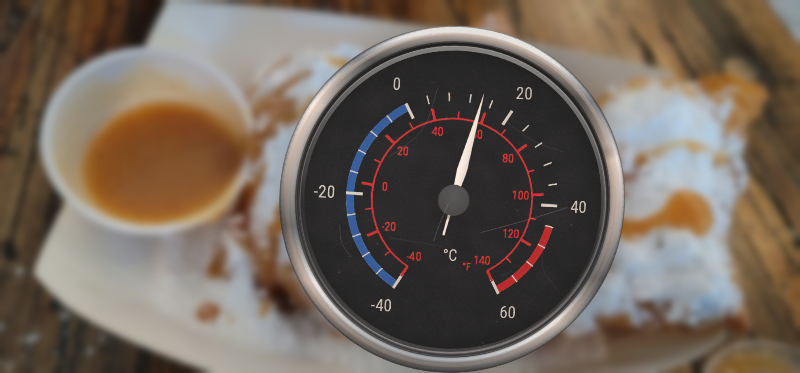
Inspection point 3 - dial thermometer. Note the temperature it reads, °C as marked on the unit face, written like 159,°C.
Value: 14,°C
